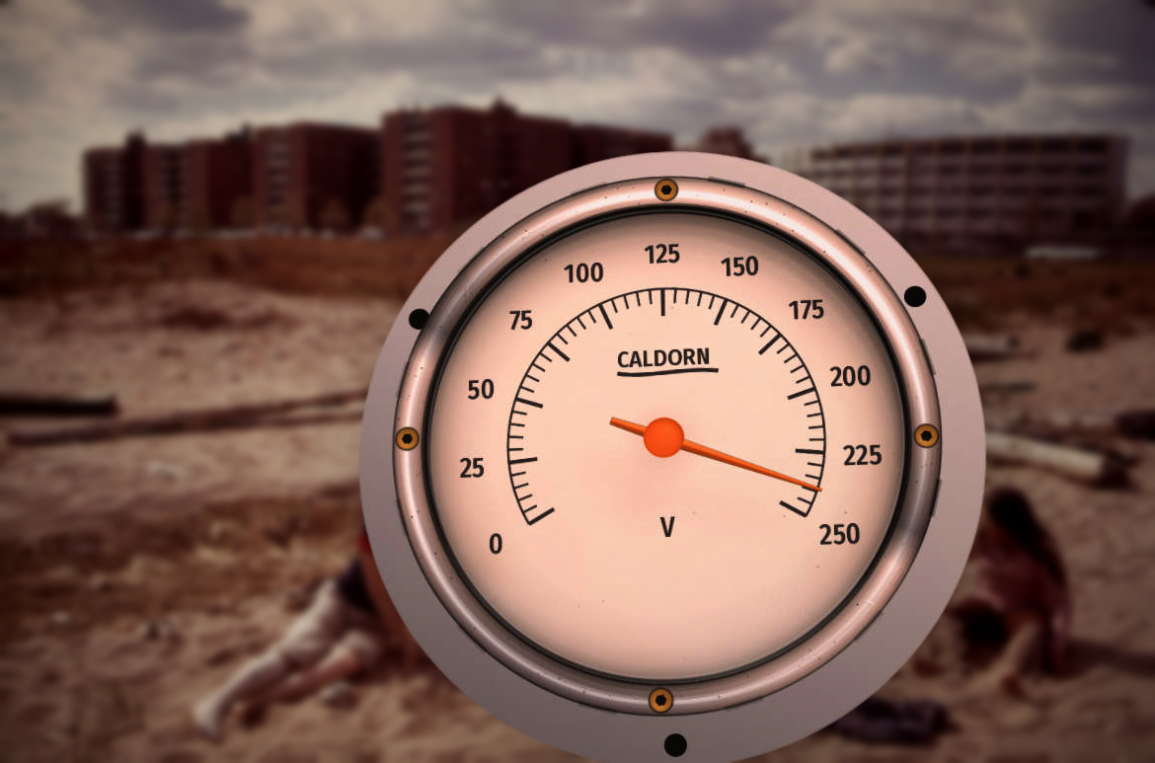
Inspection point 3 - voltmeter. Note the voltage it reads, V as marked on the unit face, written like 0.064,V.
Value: 240,V
